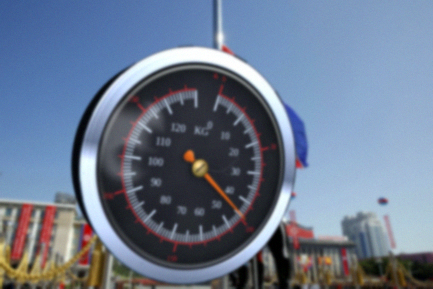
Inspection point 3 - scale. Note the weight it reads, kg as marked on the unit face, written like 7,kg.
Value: 45,kg
